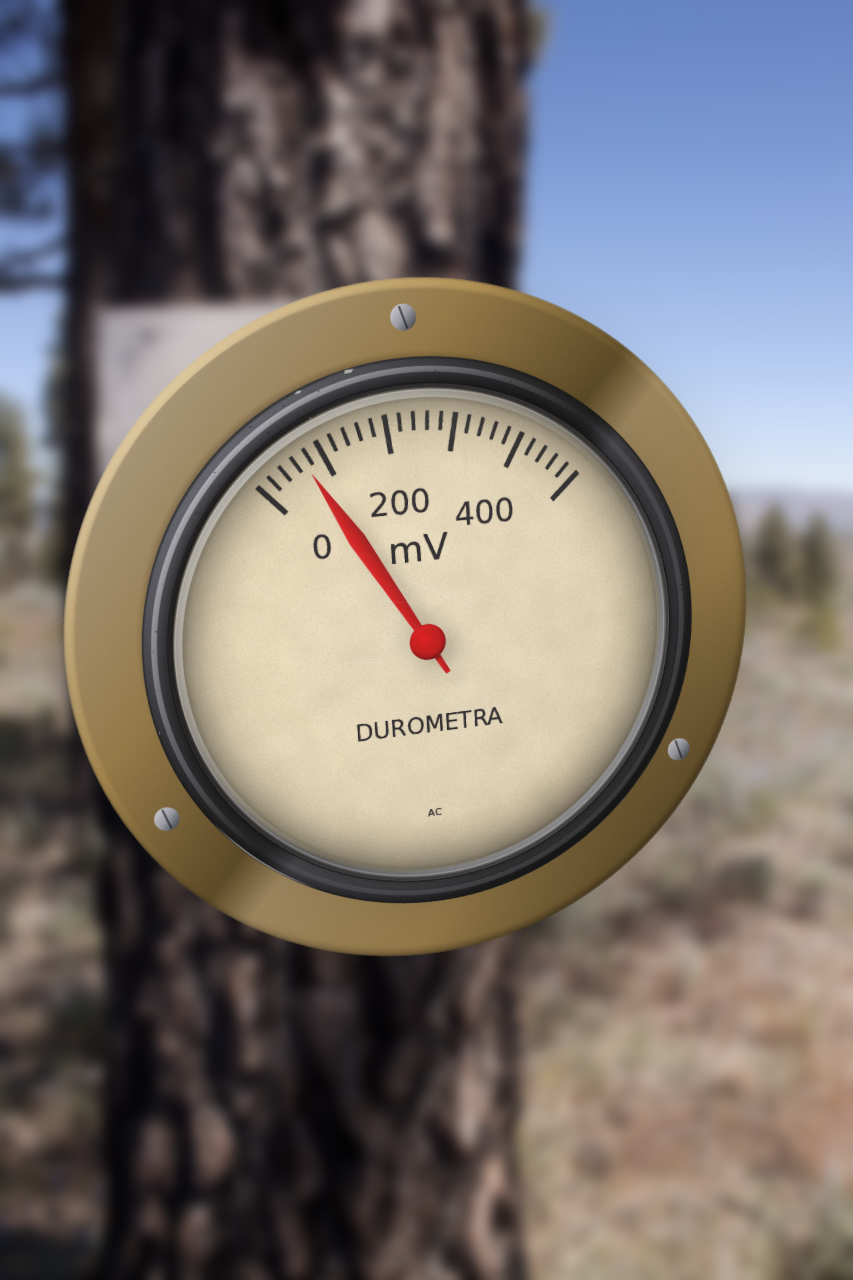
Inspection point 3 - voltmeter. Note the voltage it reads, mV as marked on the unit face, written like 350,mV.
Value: 70,mV
